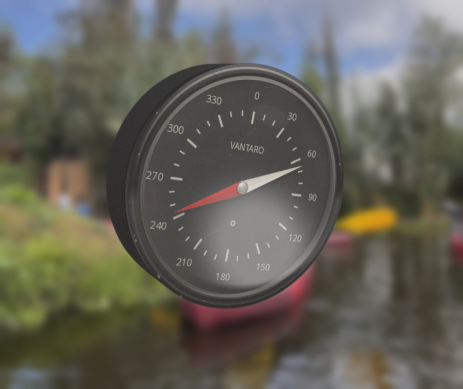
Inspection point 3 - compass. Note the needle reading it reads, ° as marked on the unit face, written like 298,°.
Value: 245,°
